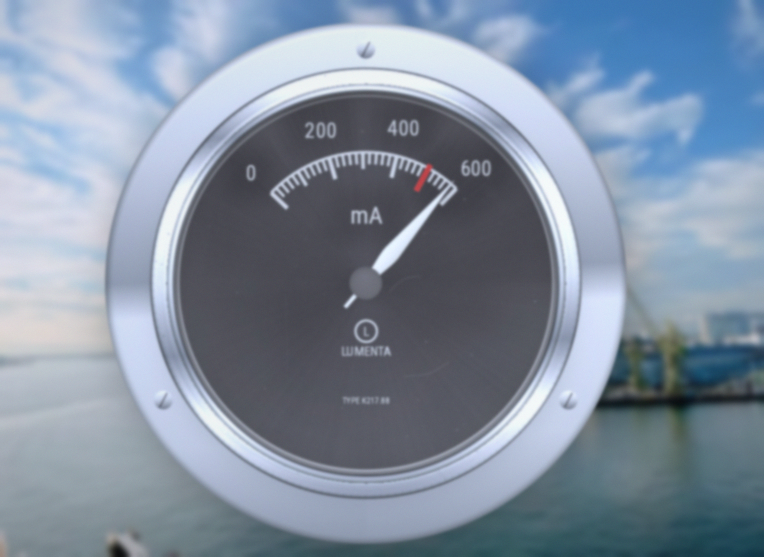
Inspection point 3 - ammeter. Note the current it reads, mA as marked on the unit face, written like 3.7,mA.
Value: 580,mA
